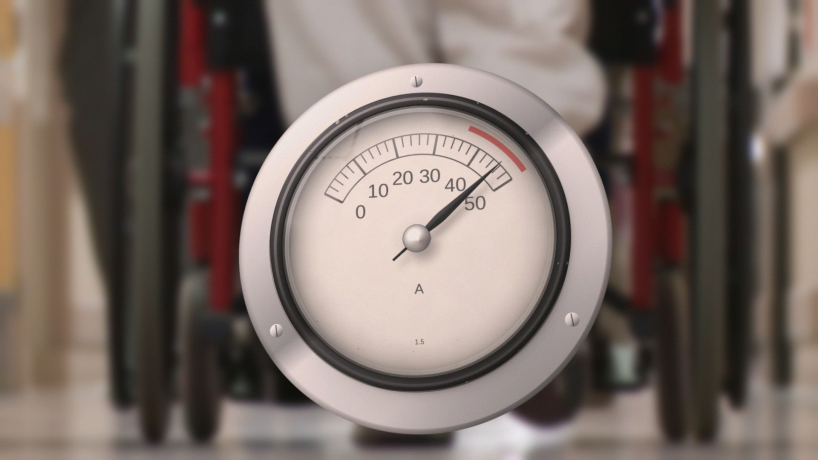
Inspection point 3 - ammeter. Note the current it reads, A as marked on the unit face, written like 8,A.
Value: 46,A
